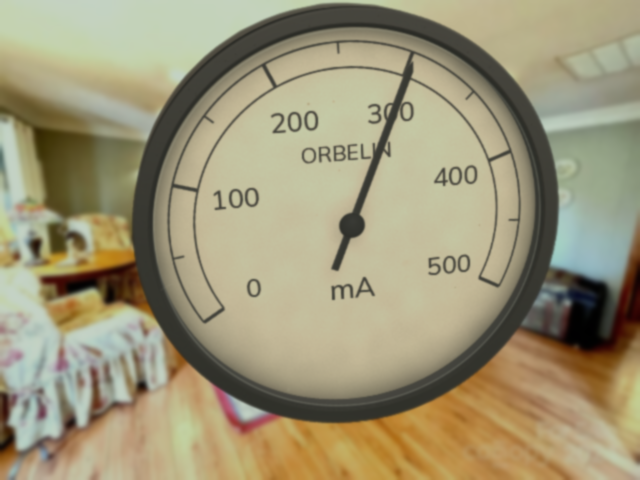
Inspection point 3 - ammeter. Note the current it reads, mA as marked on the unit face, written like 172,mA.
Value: 300,mA
